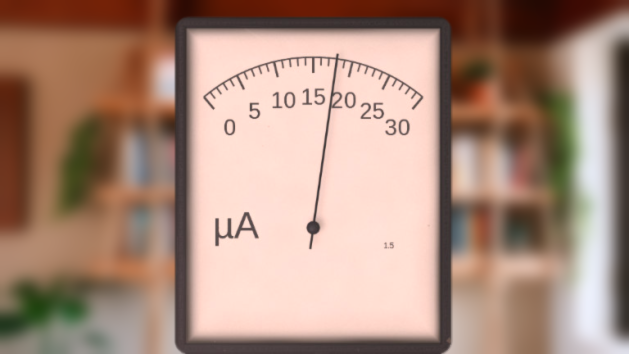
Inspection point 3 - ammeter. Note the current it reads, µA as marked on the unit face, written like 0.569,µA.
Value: 18,µA
